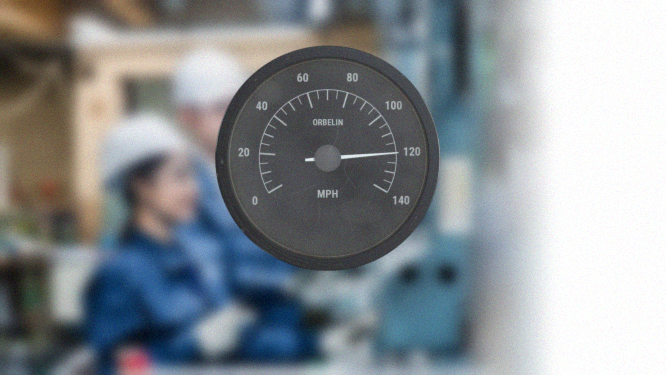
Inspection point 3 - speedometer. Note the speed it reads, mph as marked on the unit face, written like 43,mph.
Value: 120,mph
